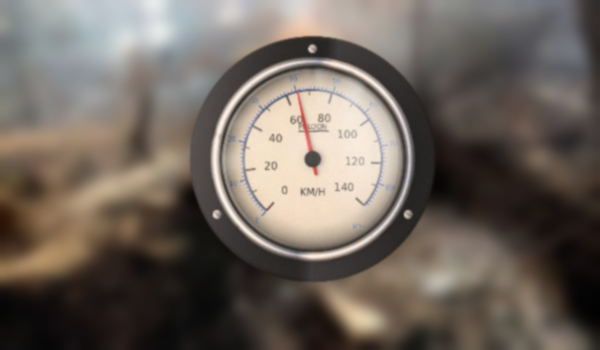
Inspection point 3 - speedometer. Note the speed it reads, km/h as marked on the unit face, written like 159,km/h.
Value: 65,km/h
